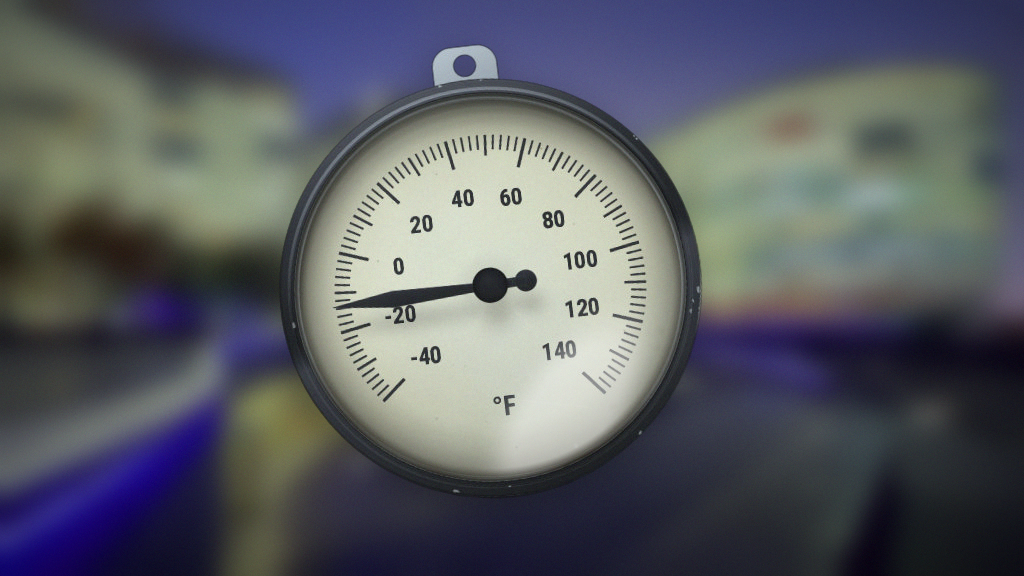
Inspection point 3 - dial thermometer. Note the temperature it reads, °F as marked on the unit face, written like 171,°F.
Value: -14,°F
